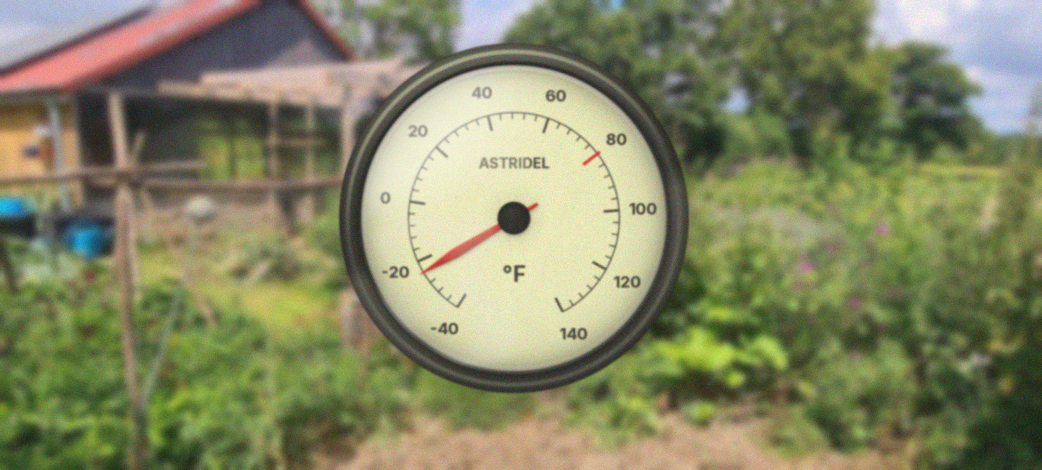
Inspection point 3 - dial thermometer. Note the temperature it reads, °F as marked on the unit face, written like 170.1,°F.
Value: -24,°F
